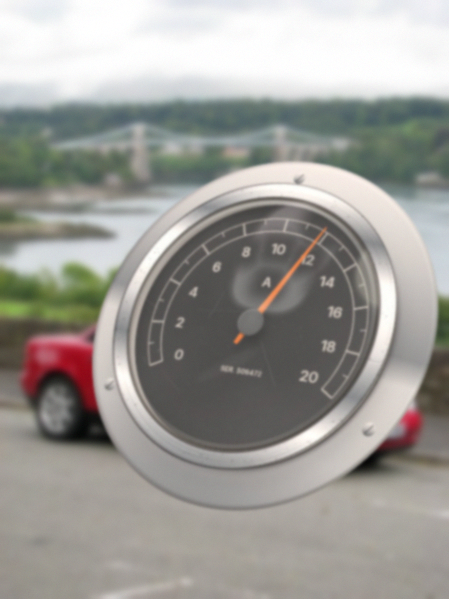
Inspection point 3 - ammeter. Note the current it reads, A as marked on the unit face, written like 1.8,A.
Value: 12,A
